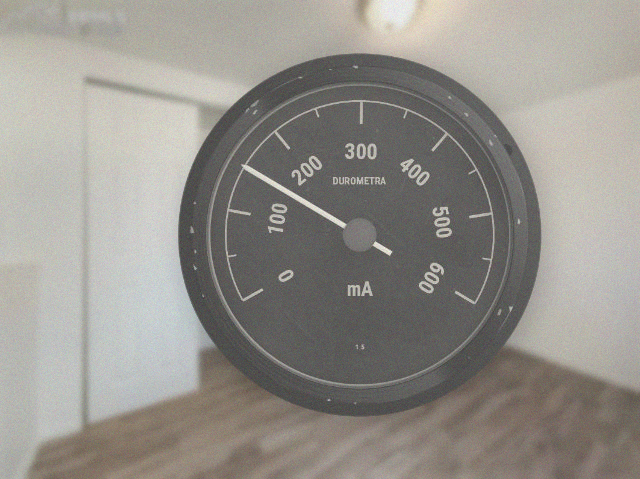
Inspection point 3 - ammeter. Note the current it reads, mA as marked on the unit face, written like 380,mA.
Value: 150,mA
